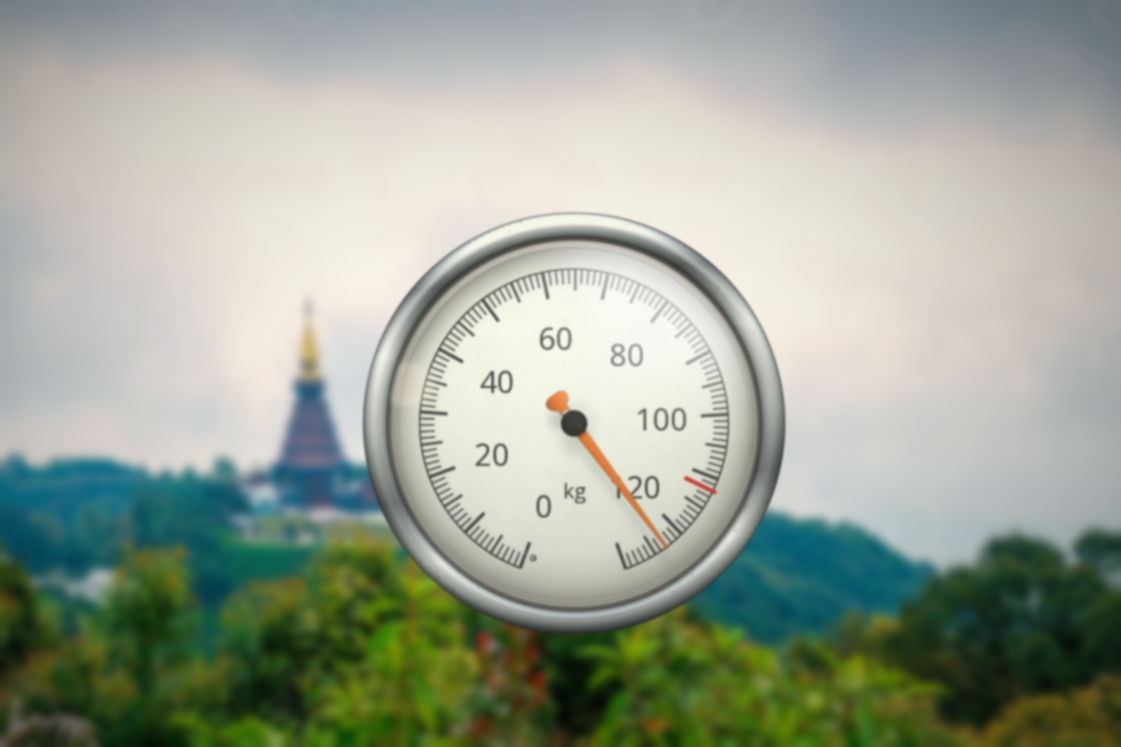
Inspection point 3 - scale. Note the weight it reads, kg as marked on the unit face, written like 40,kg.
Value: 123,kg
